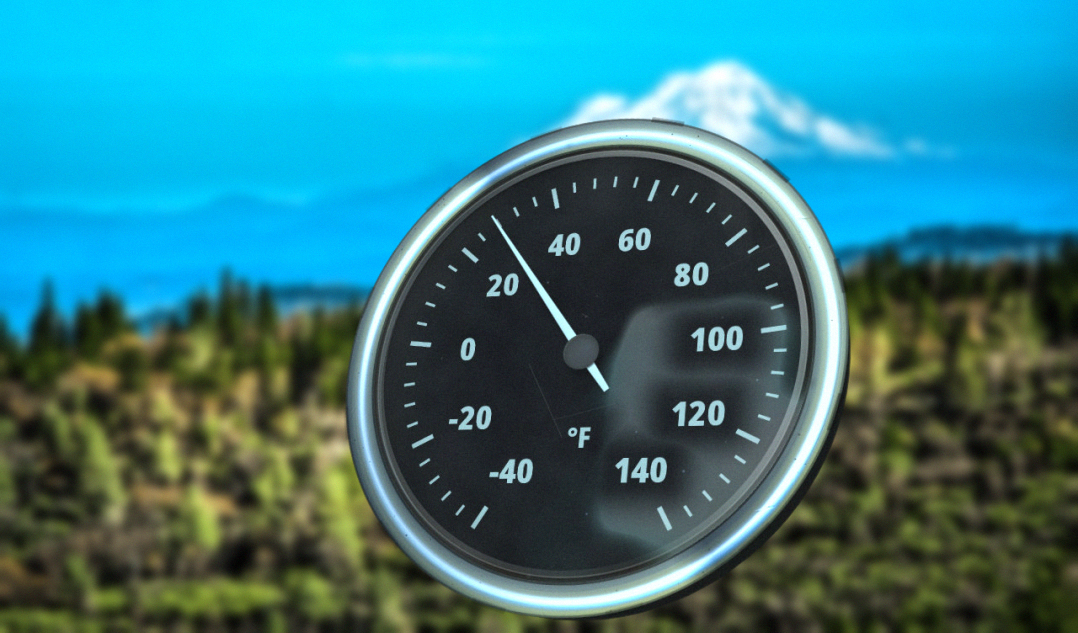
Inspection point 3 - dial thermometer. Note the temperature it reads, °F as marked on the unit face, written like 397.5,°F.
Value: 28,°F
